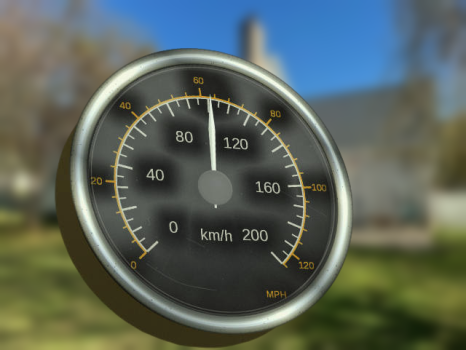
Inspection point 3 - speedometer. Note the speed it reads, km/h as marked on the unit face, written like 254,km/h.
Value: 100,km/h
